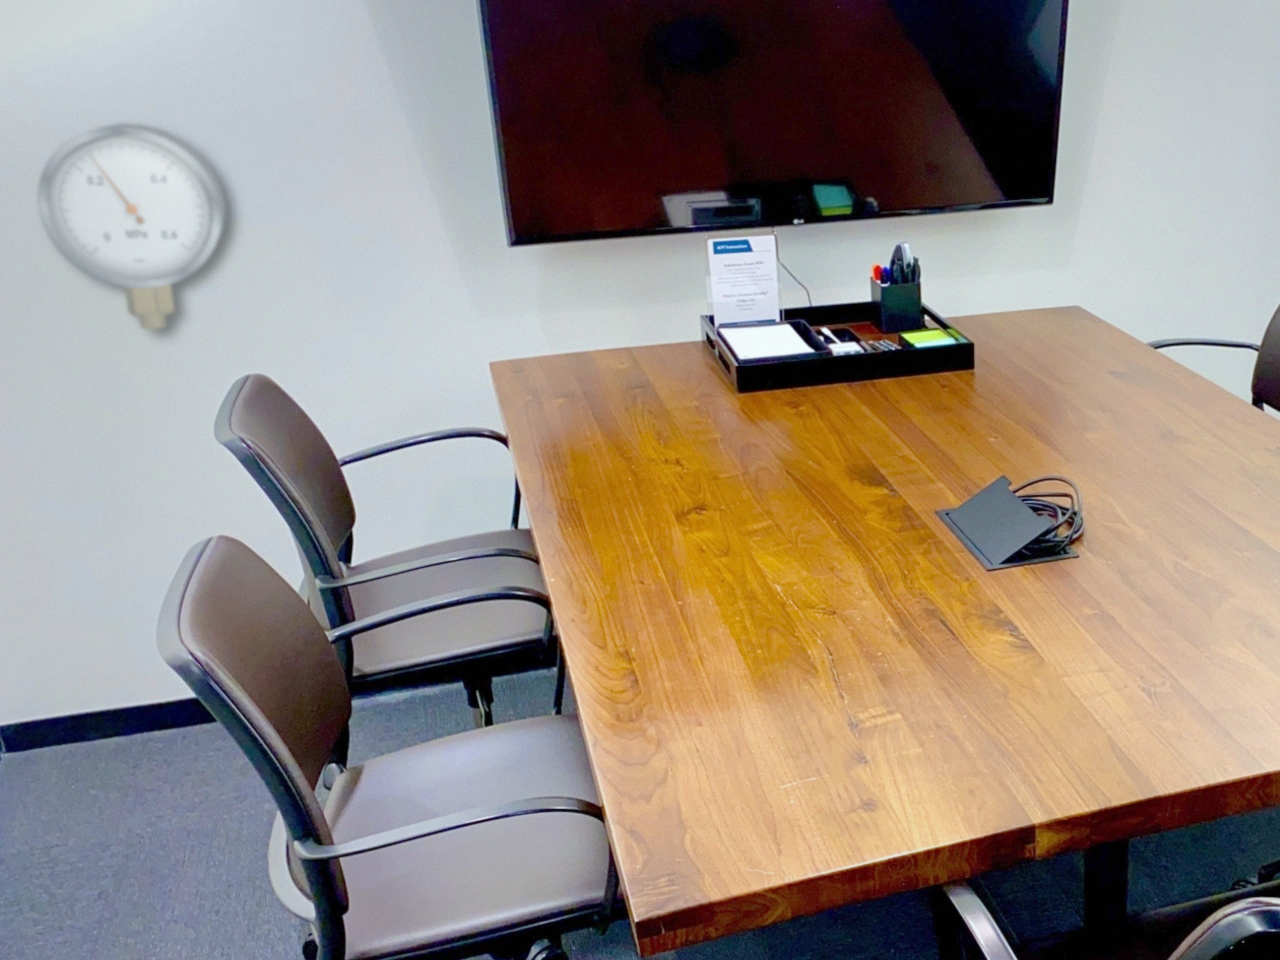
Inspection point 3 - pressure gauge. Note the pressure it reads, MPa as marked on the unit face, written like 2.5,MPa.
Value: 0.24,MPa
